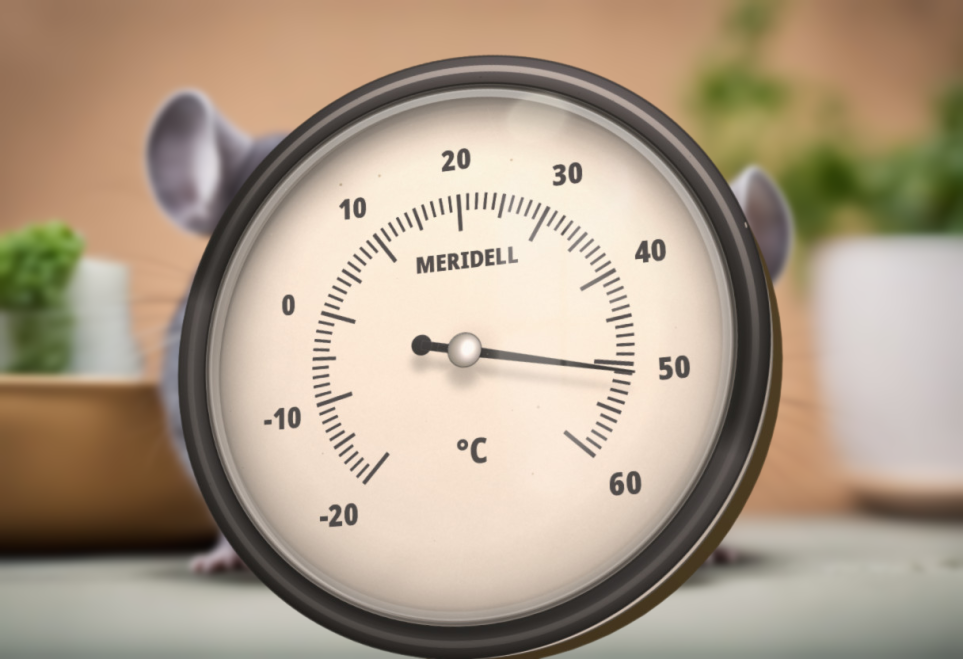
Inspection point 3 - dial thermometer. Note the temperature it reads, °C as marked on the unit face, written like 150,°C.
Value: 51,°C
